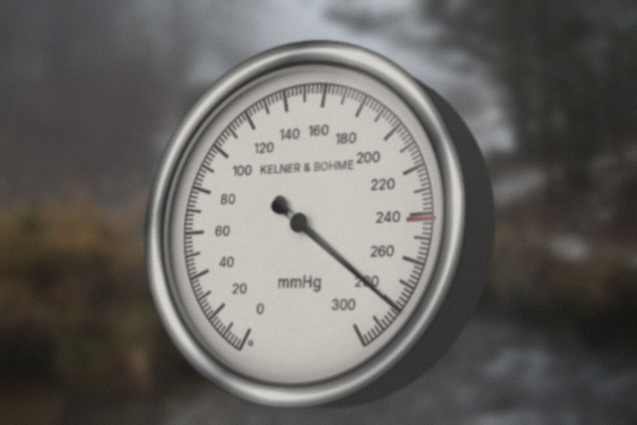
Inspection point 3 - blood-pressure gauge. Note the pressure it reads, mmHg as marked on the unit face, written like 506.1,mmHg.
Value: 280,mmHg
